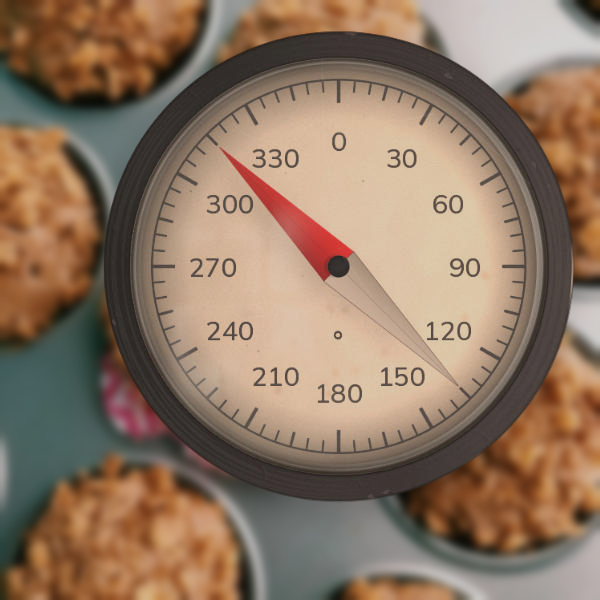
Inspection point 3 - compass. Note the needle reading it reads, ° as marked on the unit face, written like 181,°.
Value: 315,°
